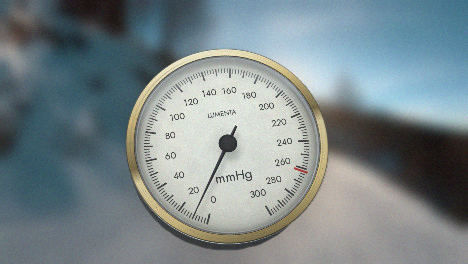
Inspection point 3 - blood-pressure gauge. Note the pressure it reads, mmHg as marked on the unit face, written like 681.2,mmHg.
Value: 10,mmHg
